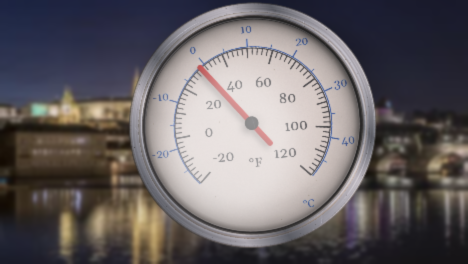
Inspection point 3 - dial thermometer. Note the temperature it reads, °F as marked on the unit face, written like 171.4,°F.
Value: 30,°F
